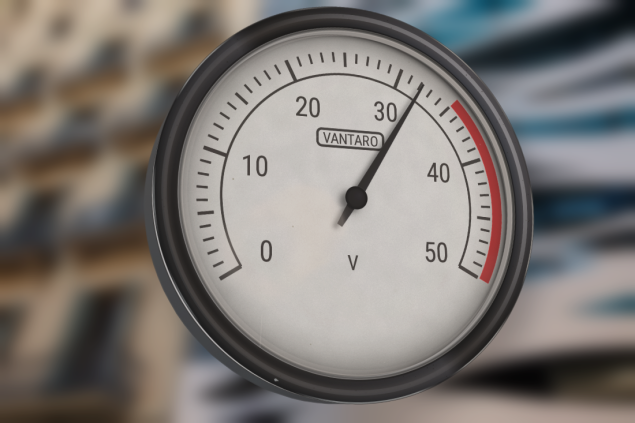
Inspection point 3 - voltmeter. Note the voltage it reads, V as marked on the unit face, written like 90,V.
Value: 32,V
